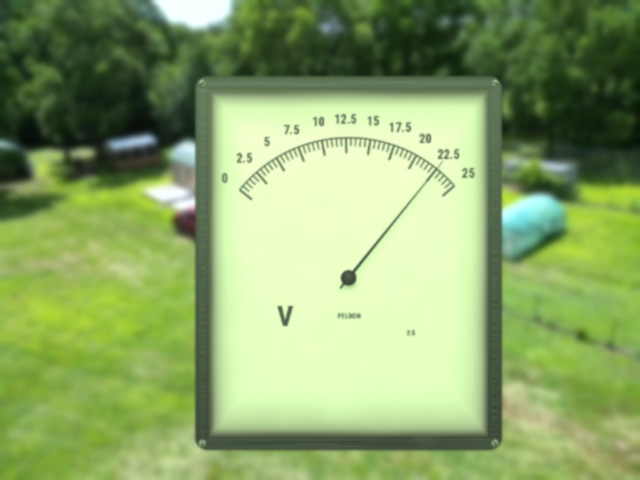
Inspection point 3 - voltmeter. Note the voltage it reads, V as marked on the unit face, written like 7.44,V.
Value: 22.5,V
